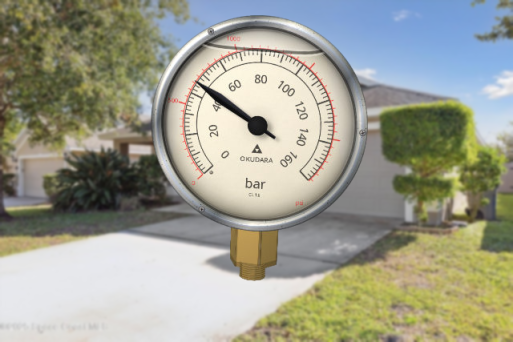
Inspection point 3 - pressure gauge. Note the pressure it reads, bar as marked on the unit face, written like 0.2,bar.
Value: 46,bar
